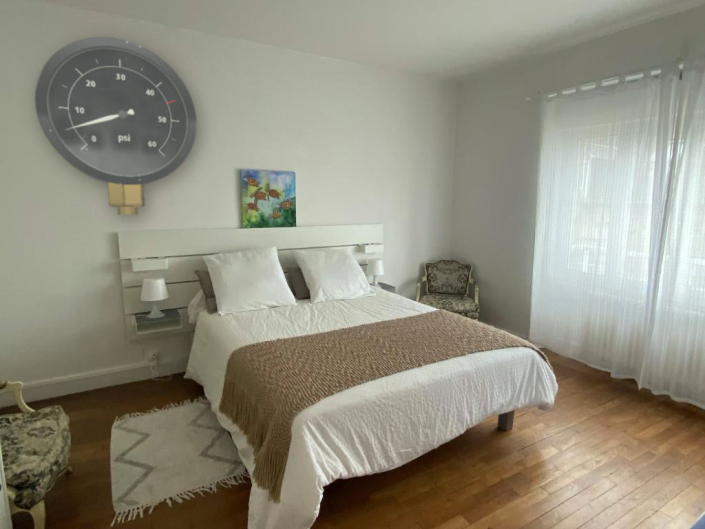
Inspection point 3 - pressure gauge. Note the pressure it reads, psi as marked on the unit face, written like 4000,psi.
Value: 5,psi
